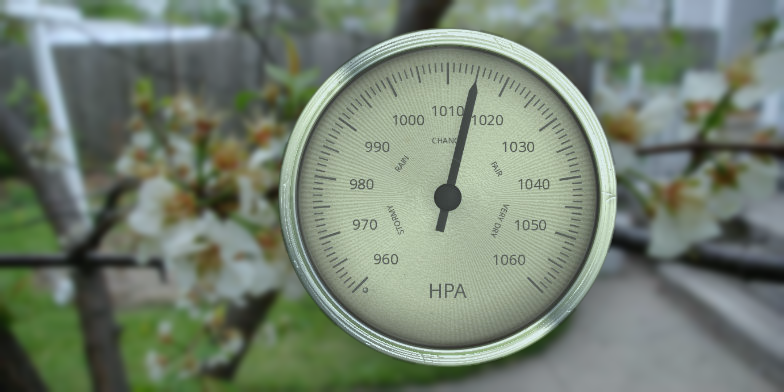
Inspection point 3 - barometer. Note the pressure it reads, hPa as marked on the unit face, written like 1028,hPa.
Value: 1015,hPa
